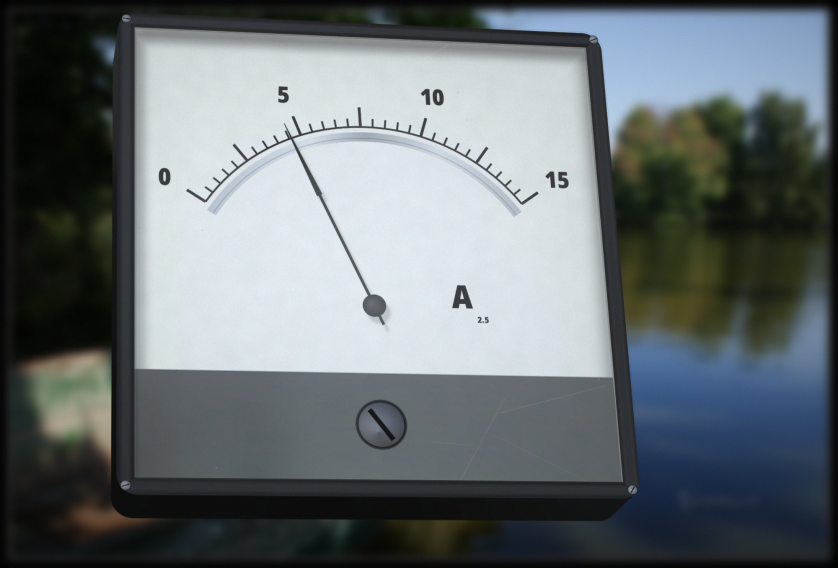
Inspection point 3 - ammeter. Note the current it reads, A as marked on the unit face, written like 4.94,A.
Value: 4.5,A
